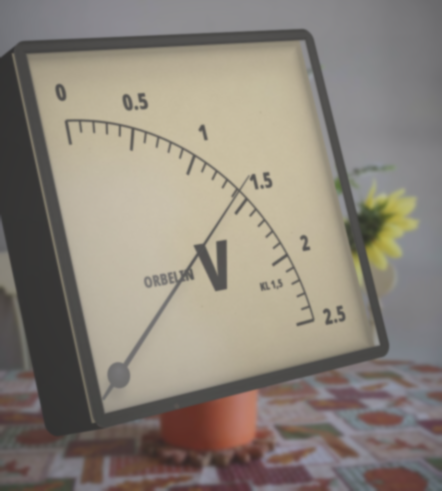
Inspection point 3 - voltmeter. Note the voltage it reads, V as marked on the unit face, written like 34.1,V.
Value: 1.4,V
